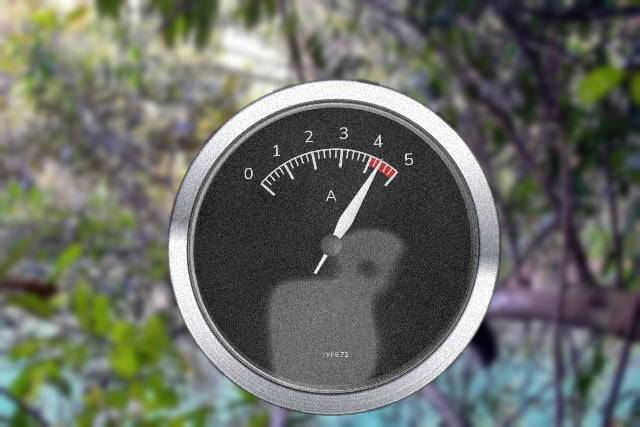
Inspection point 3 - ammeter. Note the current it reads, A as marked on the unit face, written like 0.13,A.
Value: 4.4,A
